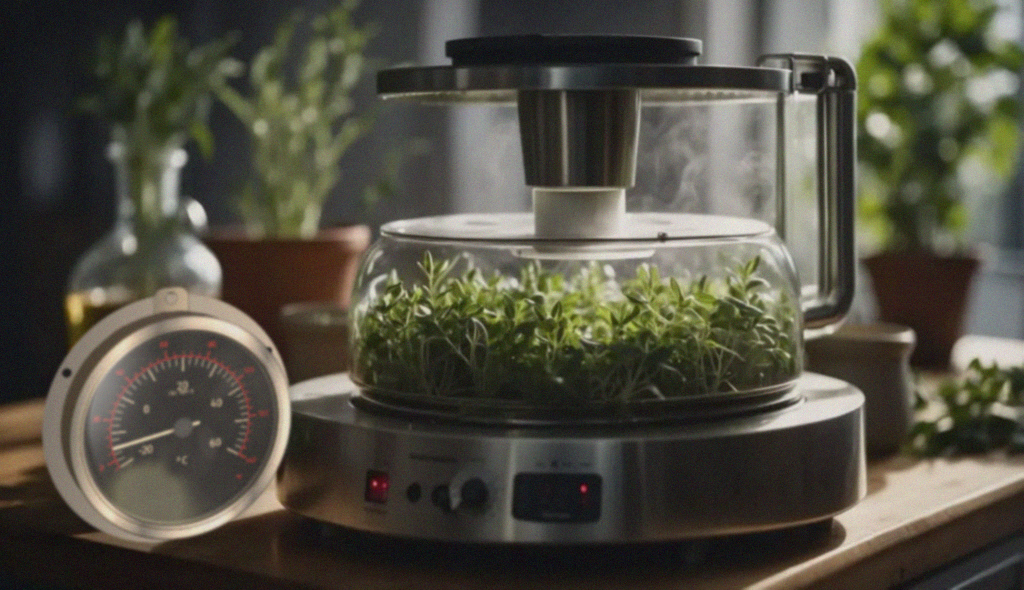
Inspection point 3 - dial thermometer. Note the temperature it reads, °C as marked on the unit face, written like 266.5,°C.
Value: -14,°C
